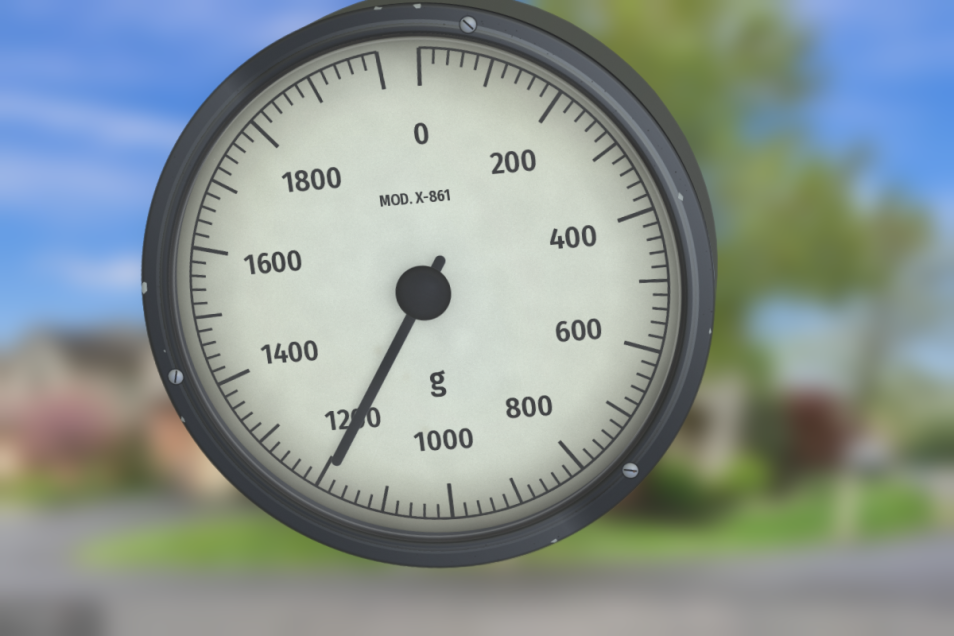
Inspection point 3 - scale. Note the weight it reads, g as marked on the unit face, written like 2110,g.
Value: 1190,g
